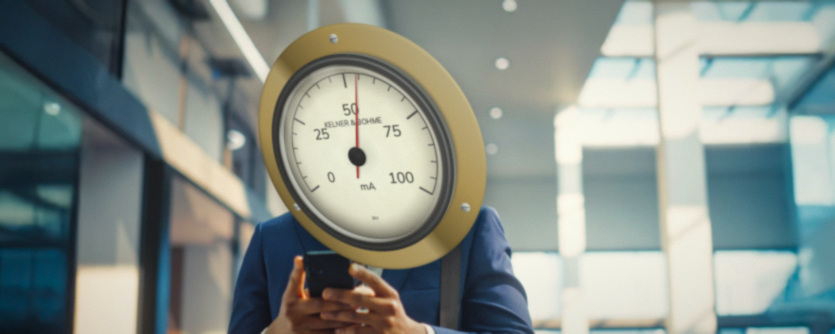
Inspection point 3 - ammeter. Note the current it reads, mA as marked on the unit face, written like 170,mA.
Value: 55,mA
